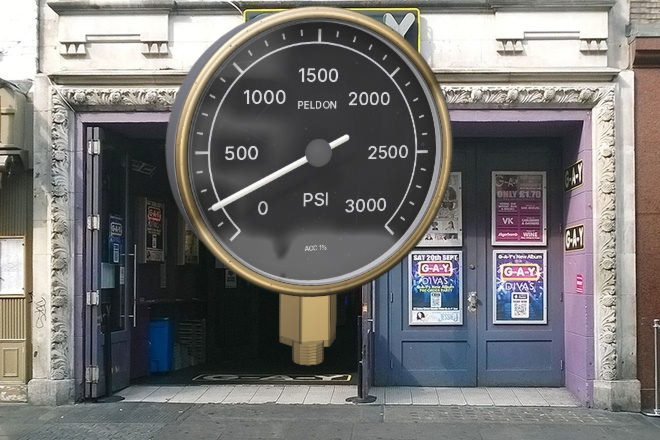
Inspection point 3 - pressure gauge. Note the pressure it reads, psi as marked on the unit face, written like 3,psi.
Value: 200,psi
